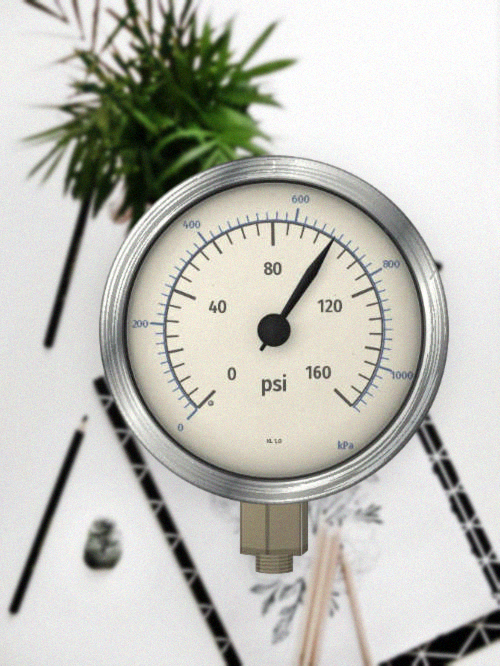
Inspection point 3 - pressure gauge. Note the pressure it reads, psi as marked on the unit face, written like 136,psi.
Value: 100,psi
